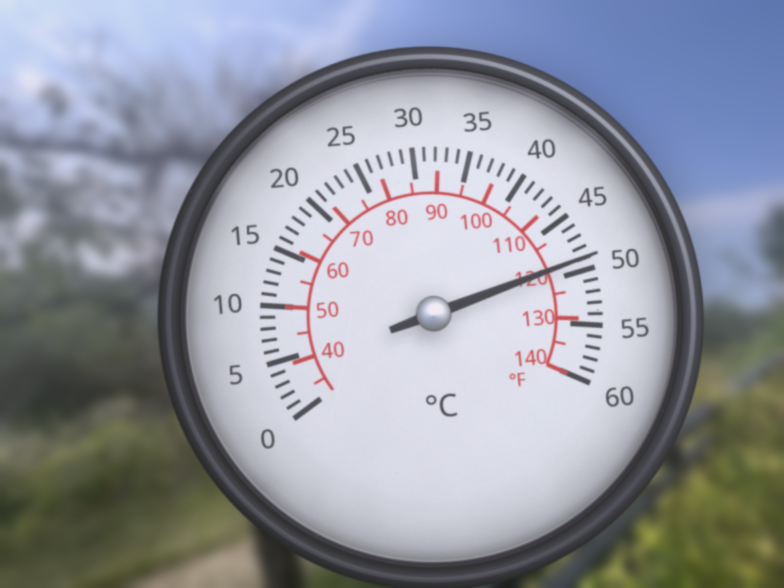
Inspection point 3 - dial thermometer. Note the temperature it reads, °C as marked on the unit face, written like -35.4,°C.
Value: 49,°C
